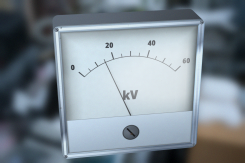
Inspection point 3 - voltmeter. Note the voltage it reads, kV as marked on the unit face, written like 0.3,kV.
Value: 15,kV
